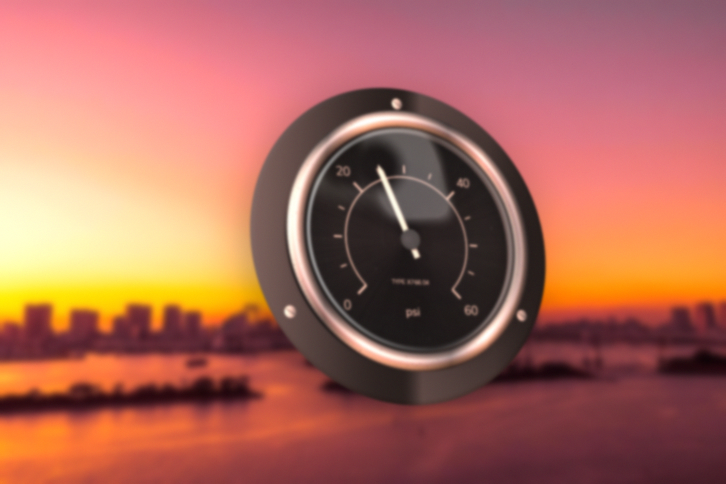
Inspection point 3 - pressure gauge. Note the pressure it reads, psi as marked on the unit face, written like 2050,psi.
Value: 25,psi
